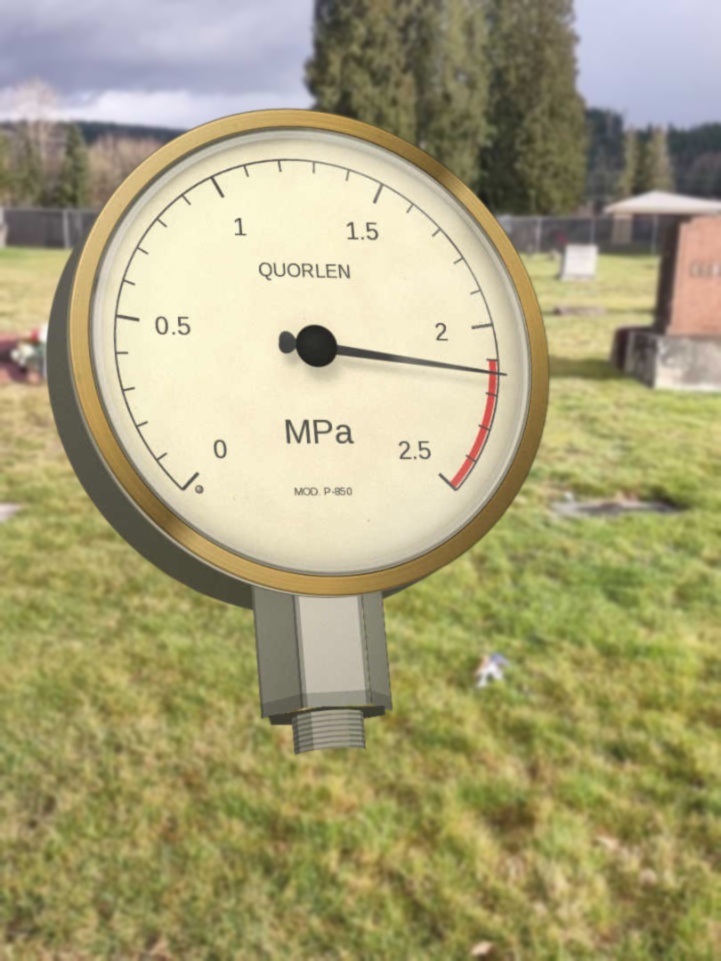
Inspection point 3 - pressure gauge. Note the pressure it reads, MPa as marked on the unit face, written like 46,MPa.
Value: 2.15,MPa
